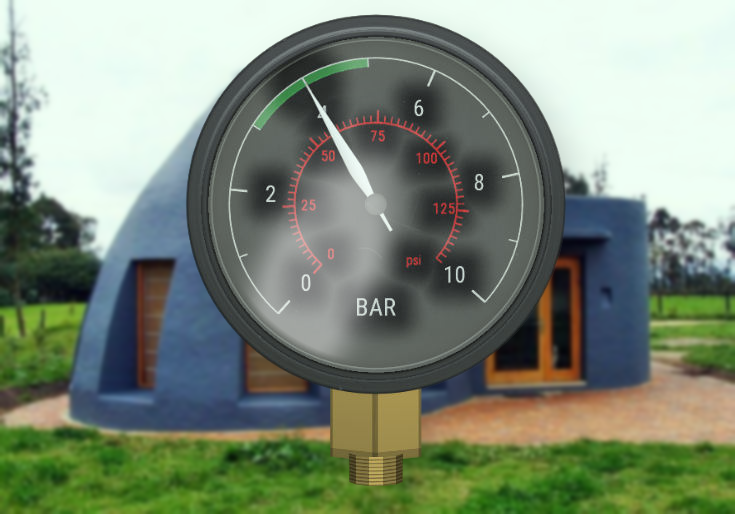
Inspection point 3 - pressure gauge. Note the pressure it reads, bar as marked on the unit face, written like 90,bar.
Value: 4,bar
